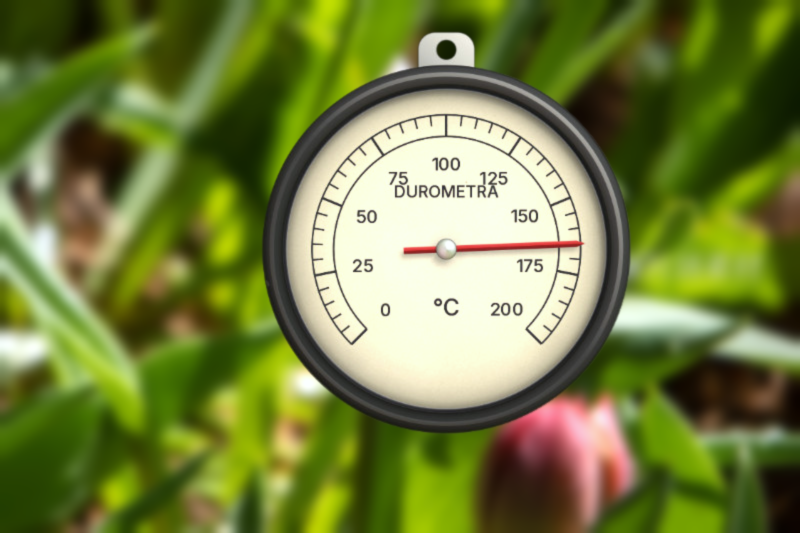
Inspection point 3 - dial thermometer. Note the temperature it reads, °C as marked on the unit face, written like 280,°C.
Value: 165,°C
